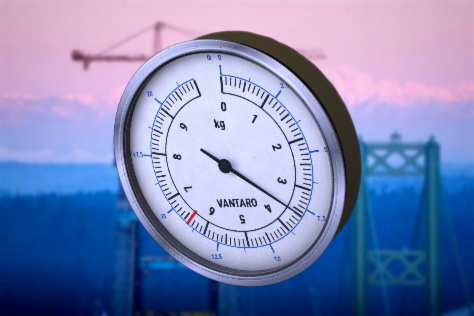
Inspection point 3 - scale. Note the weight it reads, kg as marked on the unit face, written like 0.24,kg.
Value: 3.5,kg
